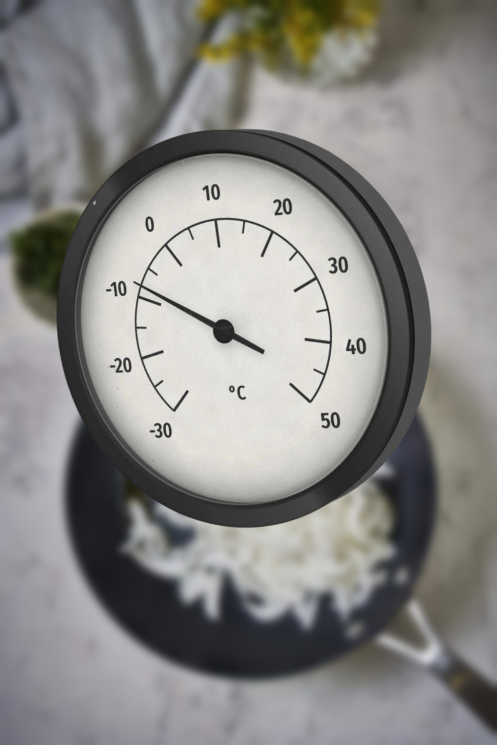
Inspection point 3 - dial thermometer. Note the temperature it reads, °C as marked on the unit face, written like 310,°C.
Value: -7.5,°C
